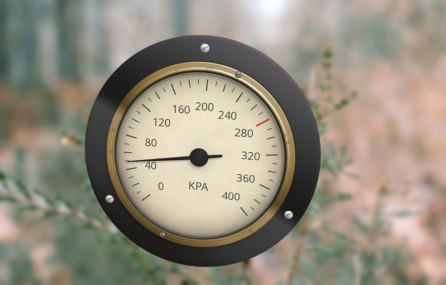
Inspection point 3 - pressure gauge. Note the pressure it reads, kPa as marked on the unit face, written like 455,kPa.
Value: 50,kPa
